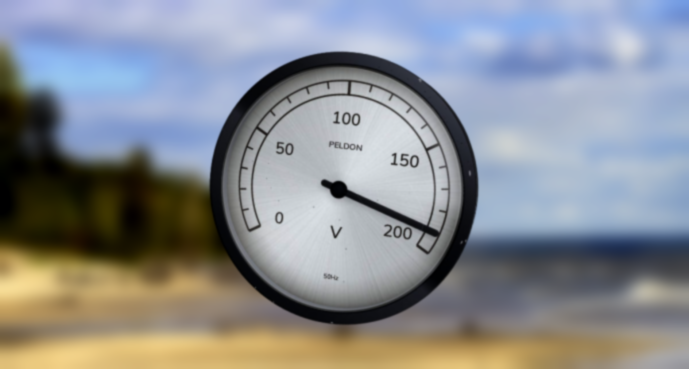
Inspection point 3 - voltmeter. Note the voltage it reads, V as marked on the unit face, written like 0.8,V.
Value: 190,V
